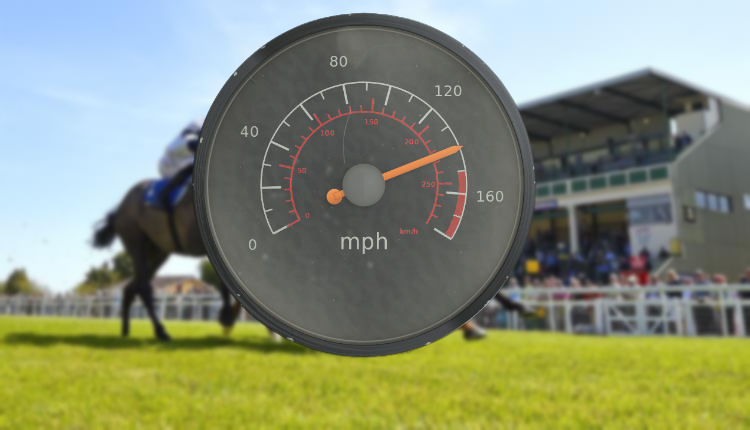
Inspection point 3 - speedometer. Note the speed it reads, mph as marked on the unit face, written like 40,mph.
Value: 140,mph
